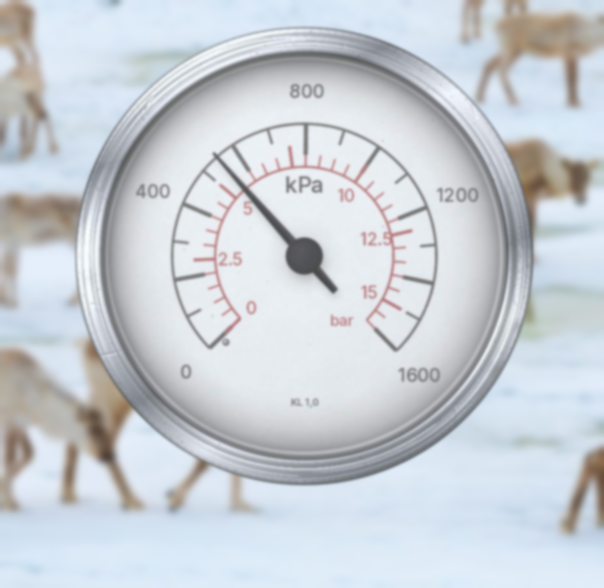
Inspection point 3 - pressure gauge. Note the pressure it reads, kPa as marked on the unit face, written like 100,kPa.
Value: 550,kPa
